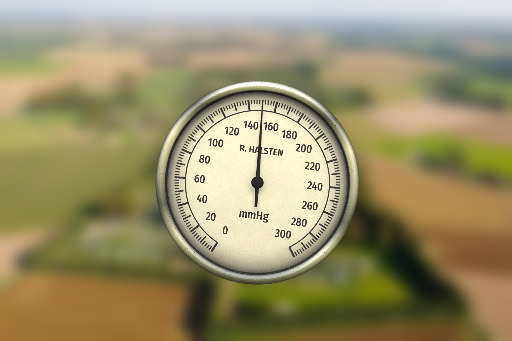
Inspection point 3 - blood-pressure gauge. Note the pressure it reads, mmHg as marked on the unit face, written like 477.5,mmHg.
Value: 150,mmHg
